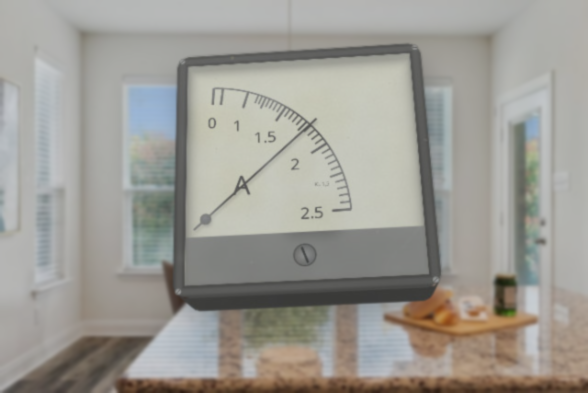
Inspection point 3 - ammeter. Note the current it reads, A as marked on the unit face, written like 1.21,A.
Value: 1.8,A
